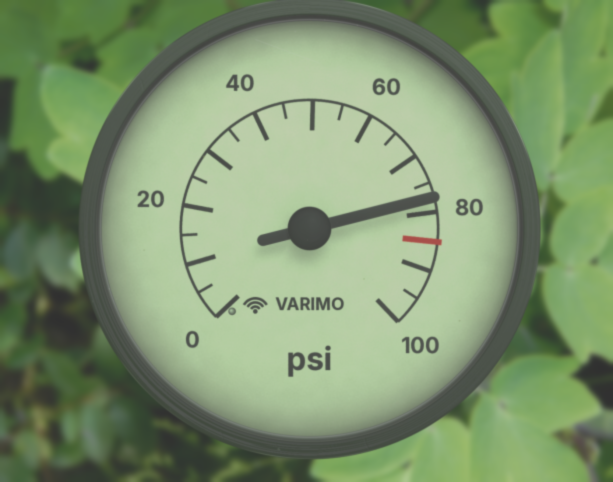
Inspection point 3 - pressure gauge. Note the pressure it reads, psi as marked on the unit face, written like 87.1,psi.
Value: 77.5,psi
